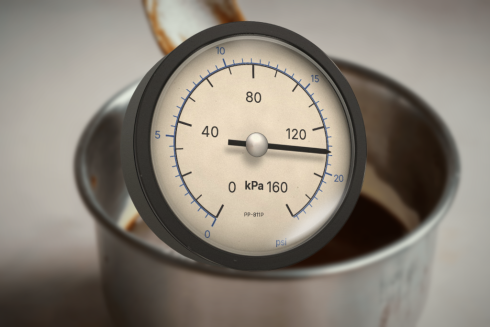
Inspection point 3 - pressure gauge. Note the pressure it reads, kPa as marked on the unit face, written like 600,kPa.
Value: 130,kPa
